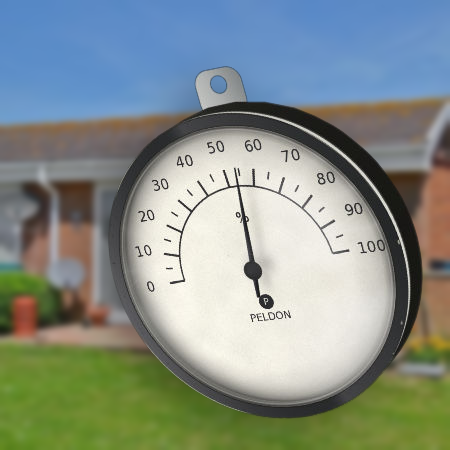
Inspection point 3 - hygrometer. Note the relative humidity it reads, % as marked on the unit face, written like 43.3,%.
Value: 55,%
